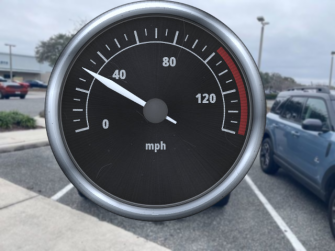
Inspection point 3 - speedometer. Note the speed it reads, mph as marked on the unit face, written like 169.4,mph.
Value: 30,mph
